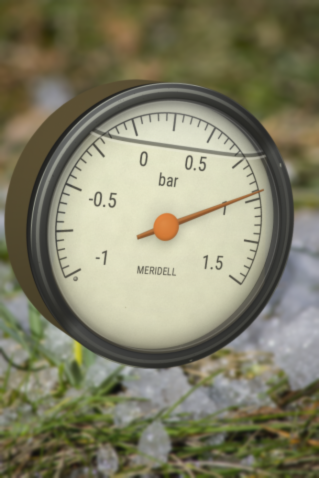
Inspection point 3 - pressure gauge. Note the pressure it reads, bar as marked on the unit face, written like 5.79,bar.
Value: 0.95,bar
